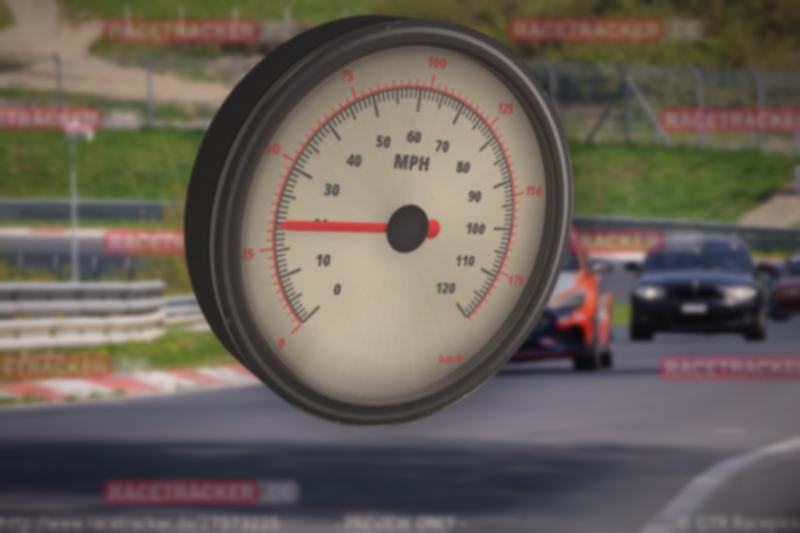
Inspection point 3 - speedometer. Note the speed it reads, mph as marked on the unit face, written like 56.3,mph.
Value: 20,mph
